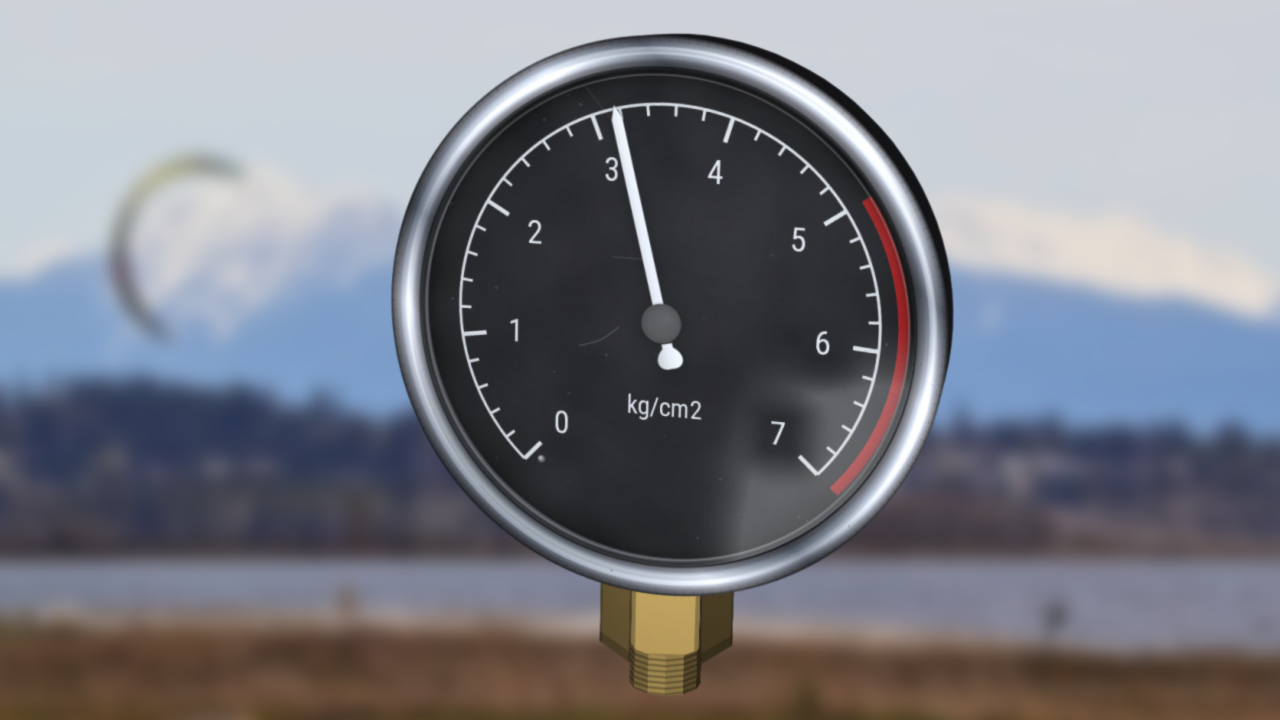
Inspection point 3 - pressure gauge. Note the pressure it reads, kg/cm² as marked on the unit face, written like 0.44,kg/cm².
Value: 3.2,kg/cm²
